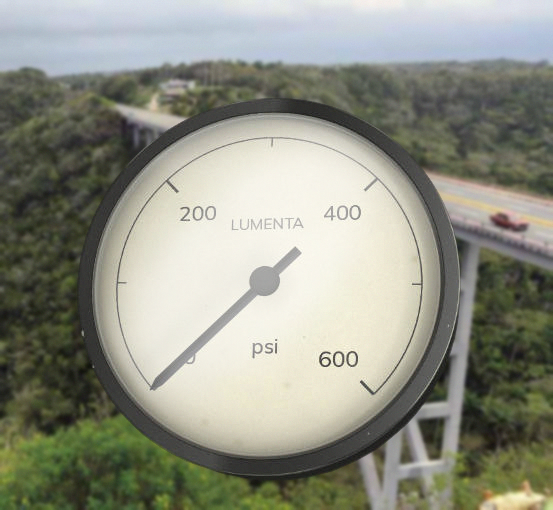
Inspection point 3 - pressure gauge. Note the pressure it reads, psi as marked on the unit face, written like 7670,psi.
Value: 0,psi
